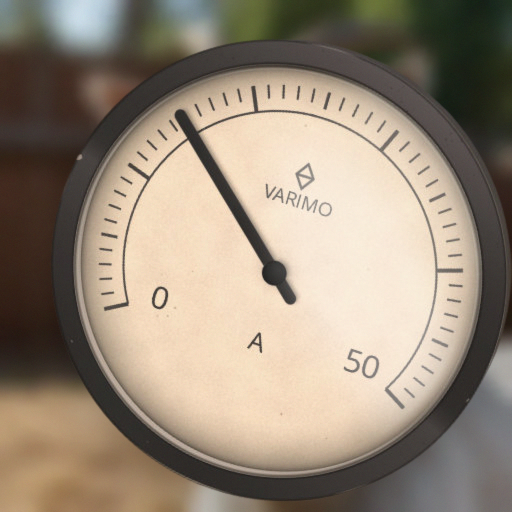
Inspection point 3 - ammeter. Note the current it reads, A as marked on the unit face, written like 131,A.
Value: 15,A
